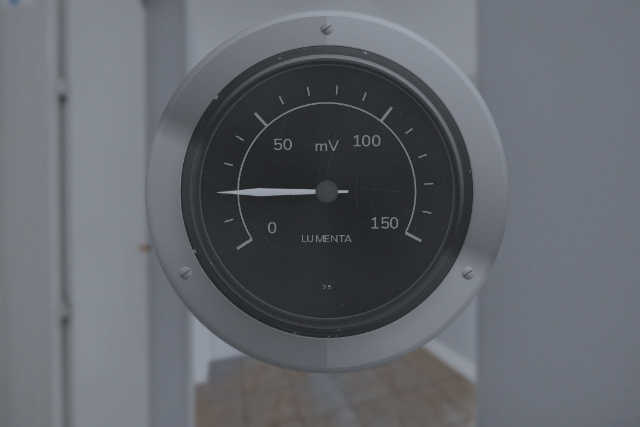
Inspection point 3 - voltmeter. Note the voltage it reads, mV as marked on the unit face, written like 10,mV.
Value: 20,mV
